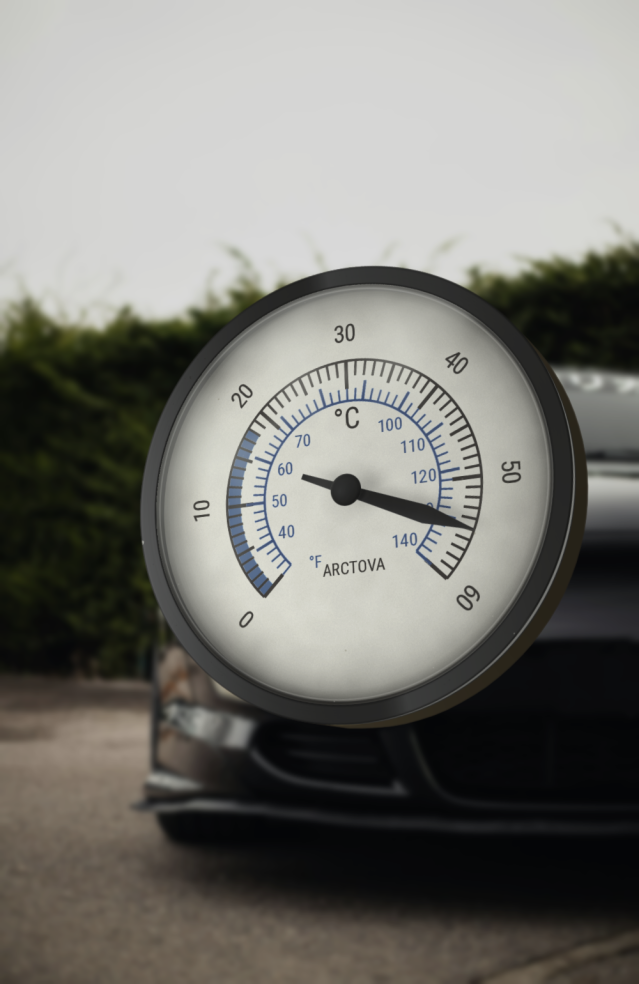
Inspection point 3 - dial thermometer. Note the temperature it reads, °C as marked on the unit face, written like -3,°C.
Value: 55,°C
